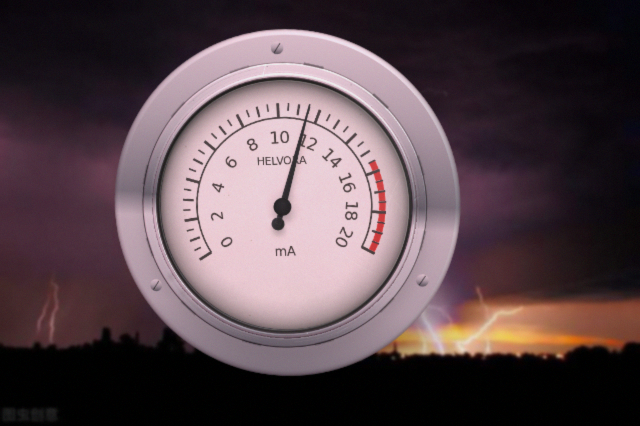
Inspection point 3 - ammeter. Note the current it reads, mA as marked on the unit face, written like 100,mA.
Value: 11.5,mA
